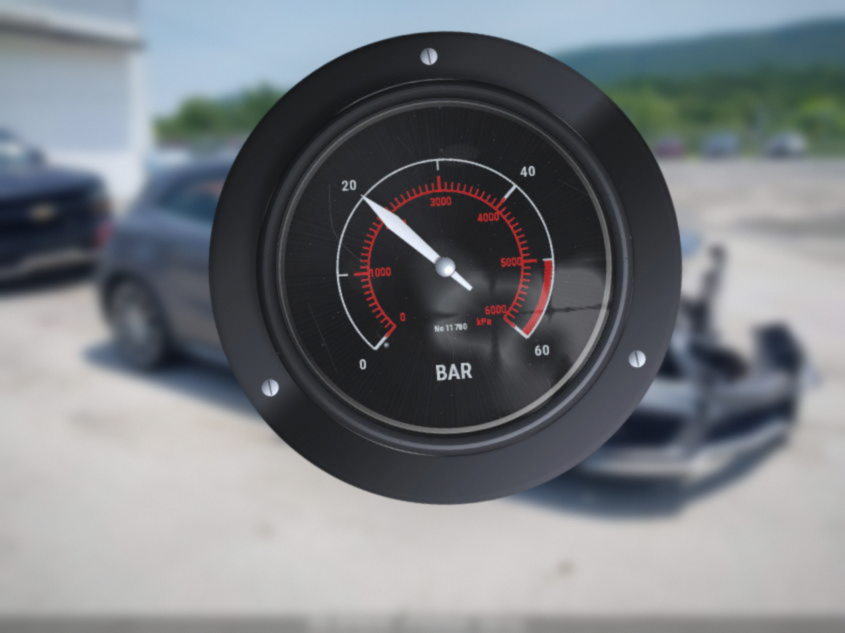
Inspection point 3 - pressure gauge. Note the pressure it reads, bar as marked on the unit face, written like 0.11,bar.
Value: 20,bar
